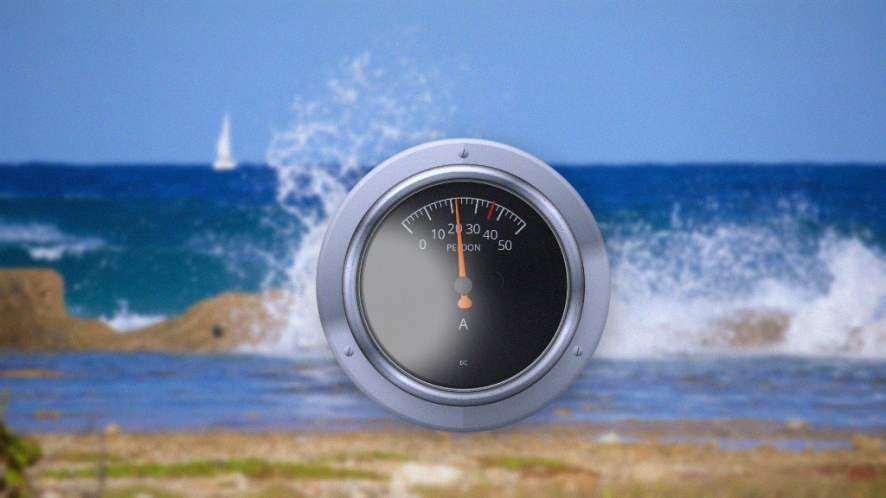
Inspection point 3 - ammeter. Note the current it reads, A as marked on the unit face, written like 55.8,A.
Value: 22,A
